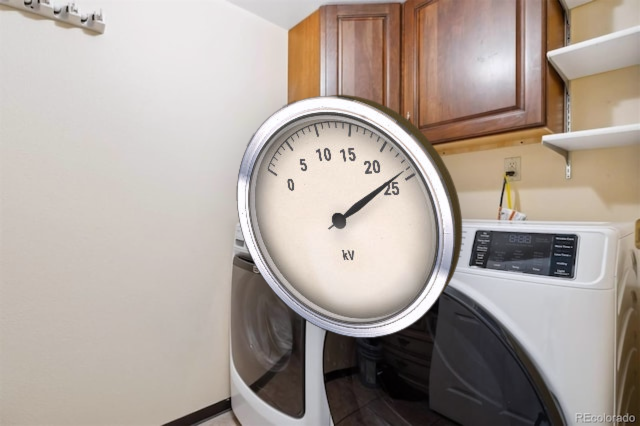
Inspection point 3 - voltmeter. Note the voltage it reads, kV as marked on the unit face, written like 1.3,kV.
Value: 24,kV
